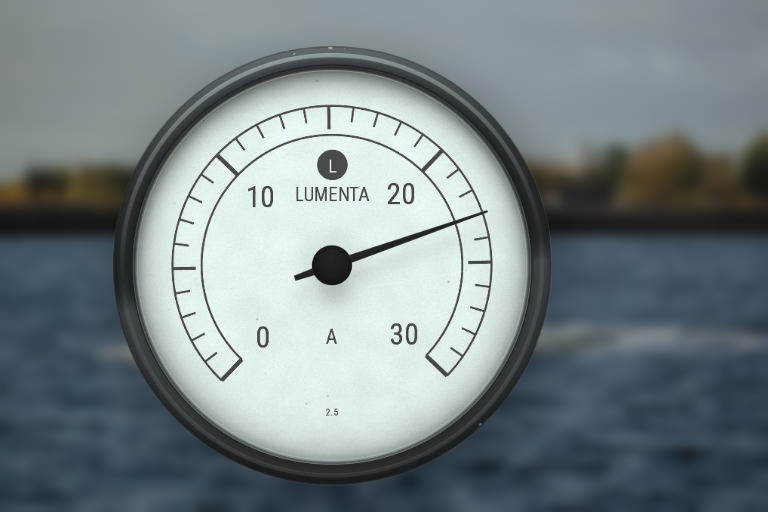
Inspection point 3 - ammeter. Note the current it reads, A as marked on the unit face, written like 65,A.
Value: 23,A
